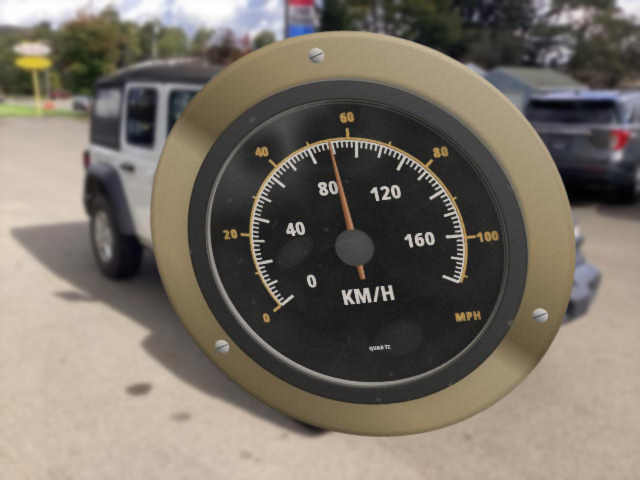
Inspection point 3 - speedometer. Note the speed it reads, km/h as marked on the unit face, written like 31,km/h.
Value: 90,km/h
